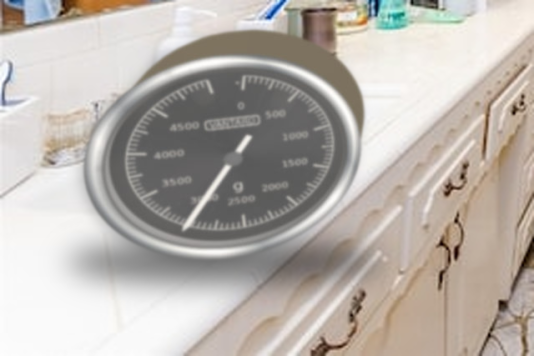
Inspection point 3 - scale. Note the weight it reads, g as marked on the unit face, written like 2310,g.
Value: 3000,g
